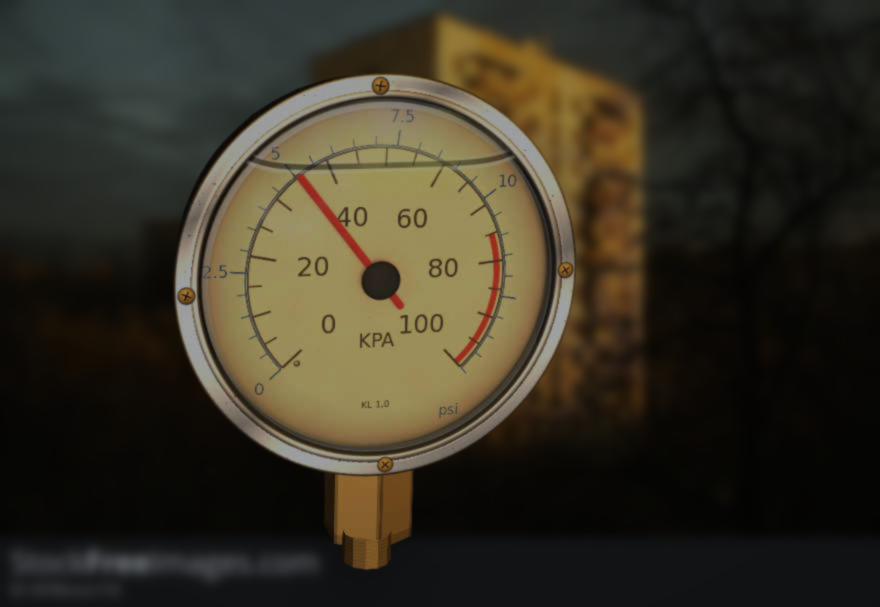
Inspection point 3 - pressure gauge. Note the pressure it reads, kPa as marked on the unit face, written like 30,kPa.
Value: 35,kPa
